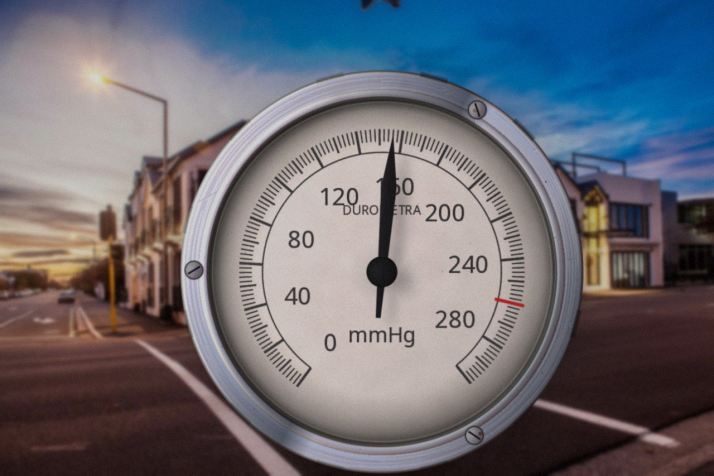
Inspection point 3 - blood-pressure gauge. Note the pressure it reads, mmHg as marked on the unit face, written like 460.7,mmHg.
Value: 156,mmHg
